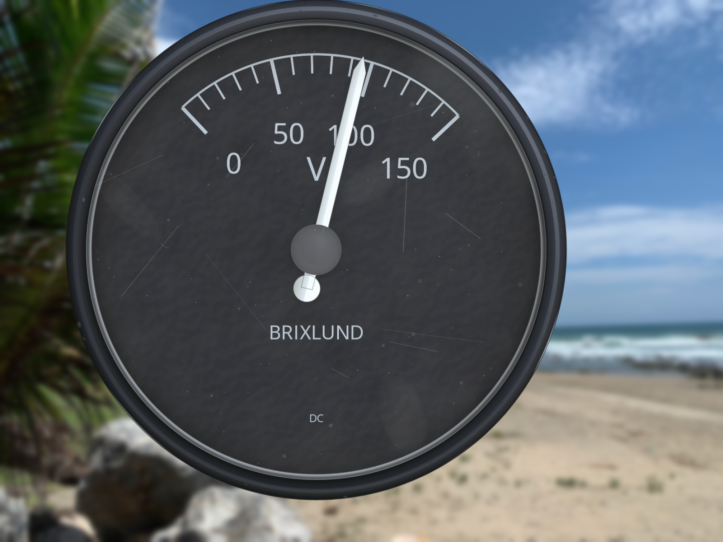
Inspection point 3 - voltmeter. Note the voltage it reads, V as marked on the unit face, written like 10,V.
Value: 95,V
